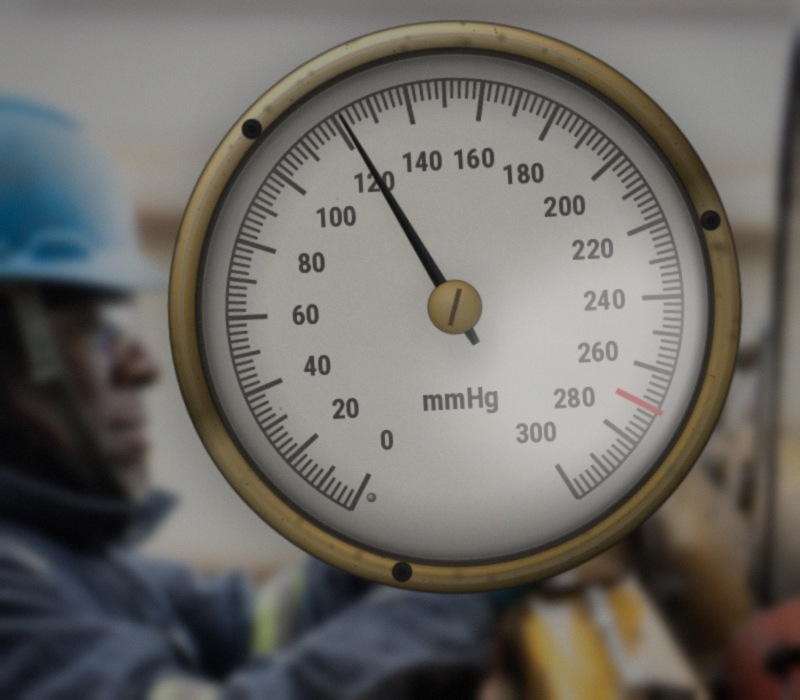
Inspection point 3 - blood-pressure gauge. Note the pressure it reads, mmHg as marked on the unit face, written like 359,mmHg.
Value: 122,mmHg
